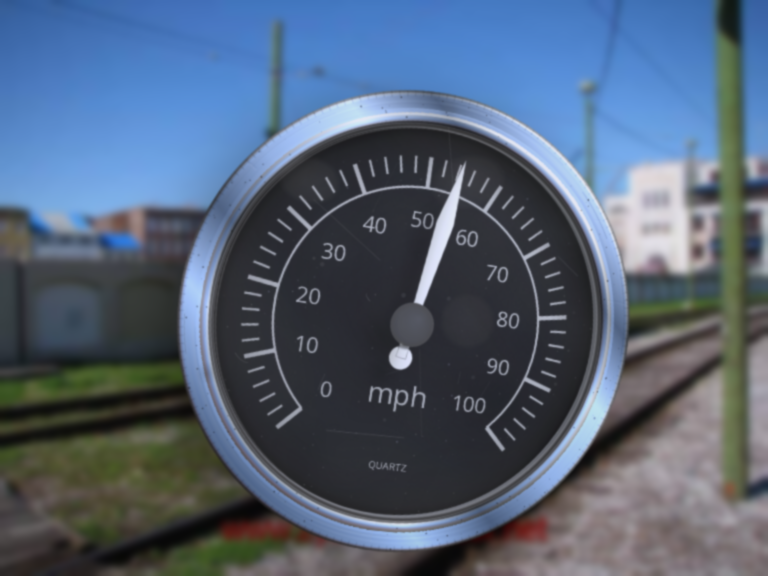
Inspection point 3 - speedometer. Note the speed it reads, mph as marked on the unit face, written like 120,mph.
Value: 54,mph
